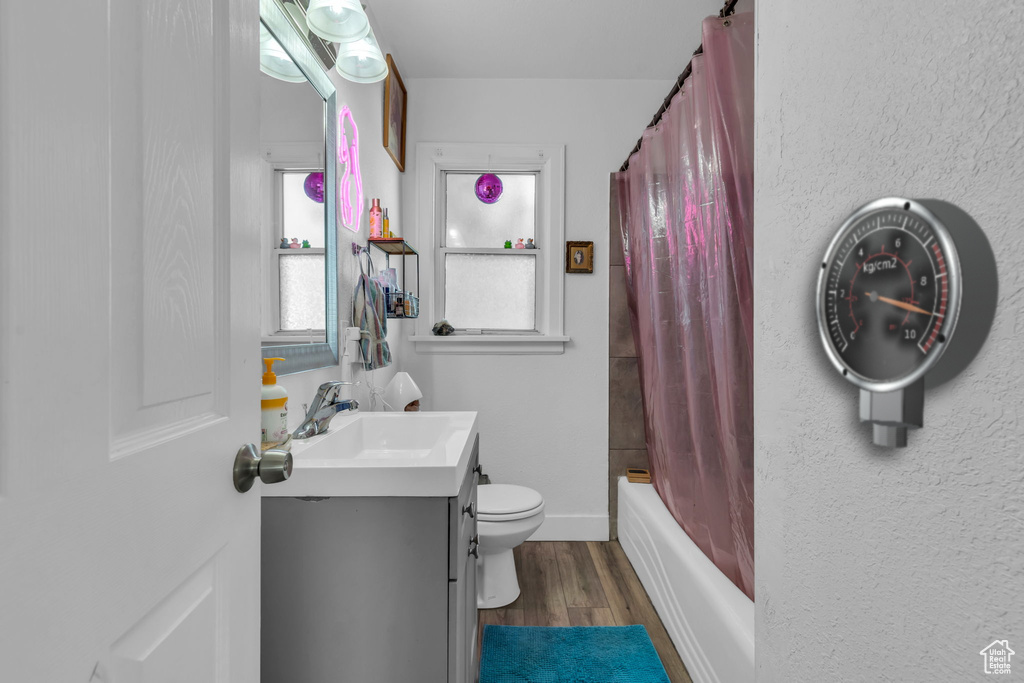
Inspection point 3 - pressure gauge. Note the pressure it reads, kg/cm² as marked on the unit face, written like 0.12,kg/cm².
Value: 9,kg/cm²
